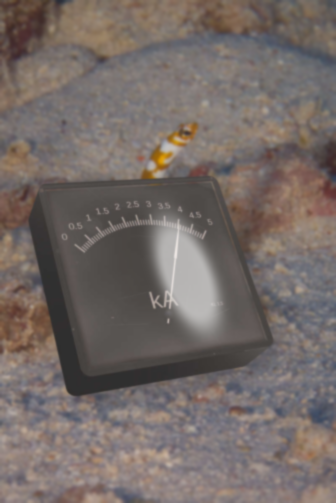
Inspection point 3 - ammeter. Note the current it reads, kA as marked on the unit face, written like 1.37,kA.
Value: 4,kA
